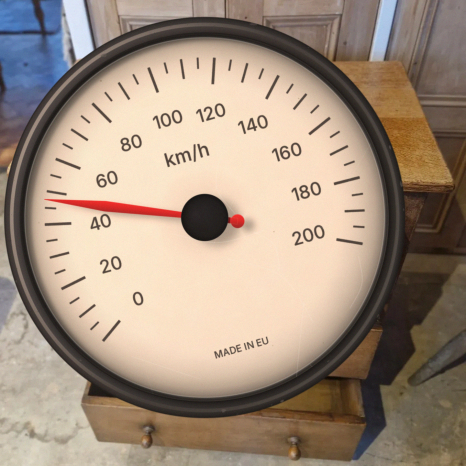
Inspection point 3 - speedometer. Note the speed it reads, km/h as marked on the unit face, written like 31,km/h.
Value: 47.5,km/h
